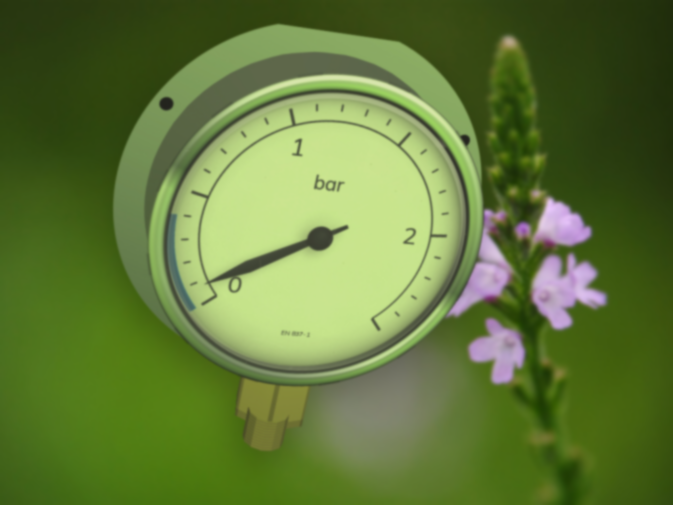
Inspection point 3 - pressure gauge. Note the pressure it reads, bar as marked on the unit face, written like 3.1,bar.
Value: 0.1,bar
